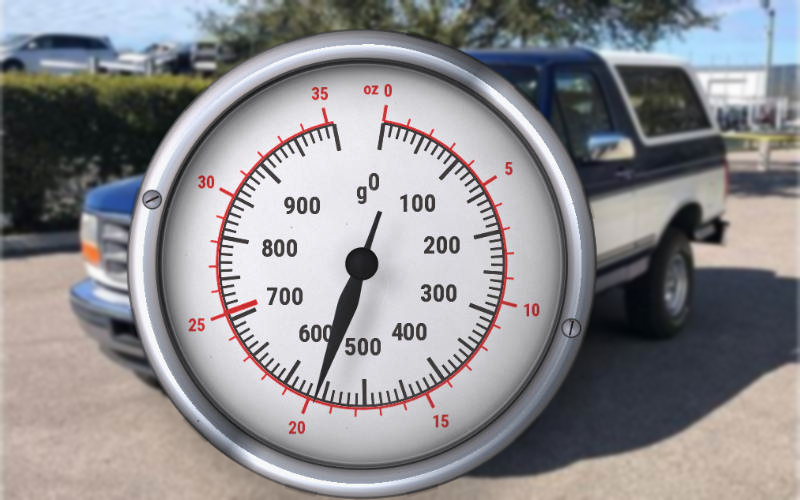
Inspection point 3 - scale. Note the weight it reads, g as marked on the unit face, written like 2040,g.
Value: 560,g
